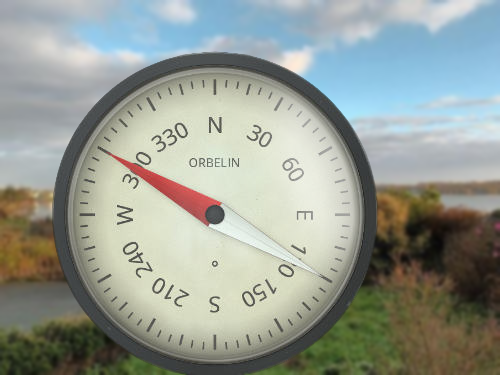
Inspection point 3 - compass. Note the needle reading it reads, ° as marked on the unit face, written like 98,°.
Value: 300,°
